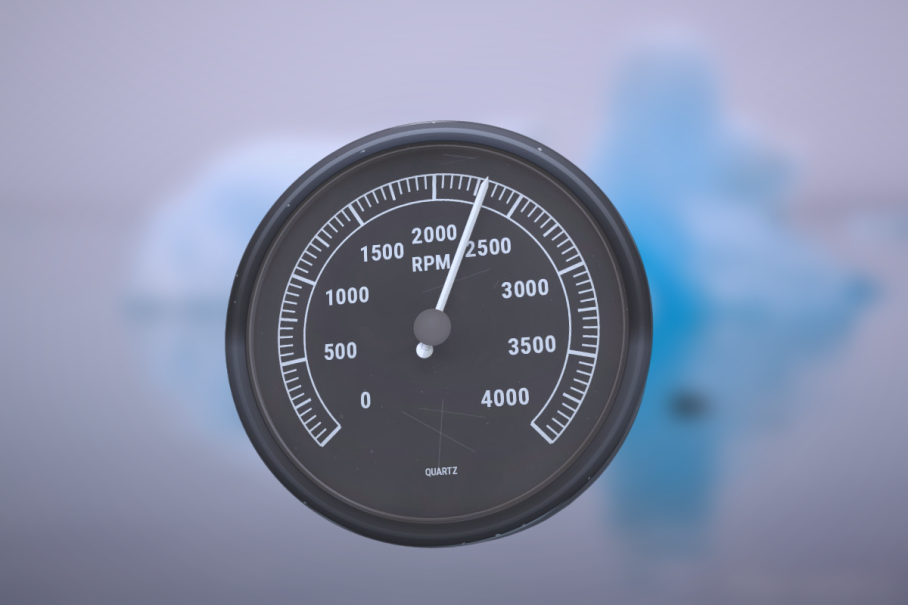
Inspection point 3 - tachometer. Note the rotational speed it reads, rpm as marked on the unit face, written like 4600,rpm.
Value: 2300,rpm
